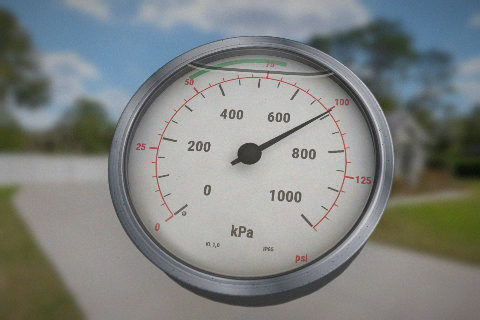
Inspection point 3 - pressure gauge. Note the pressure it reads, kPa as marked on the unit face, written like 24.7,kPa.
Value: 700,kPa
